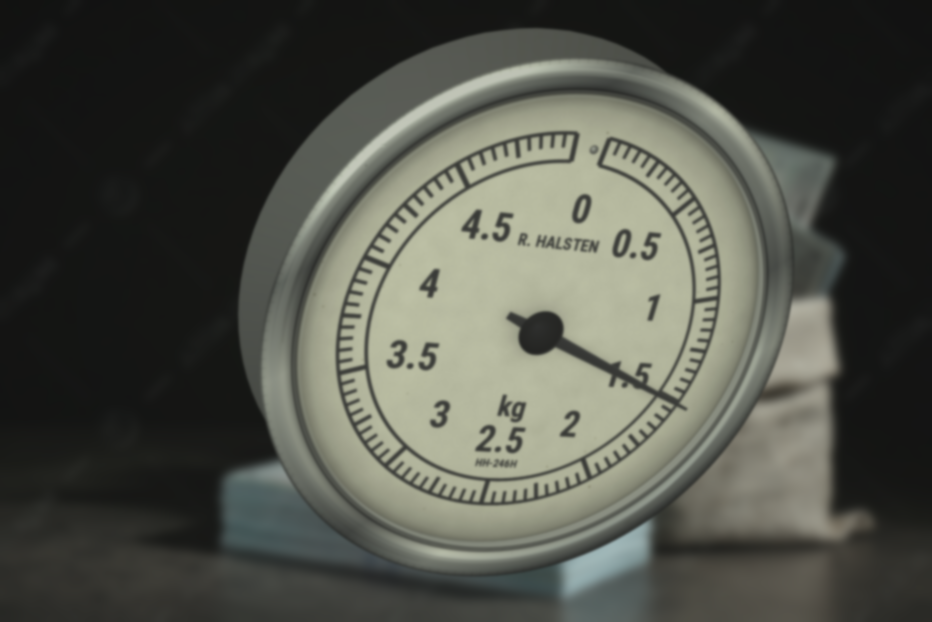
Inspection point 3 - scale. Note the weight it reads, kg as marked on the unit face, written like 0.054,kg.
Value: 1.5,kg
